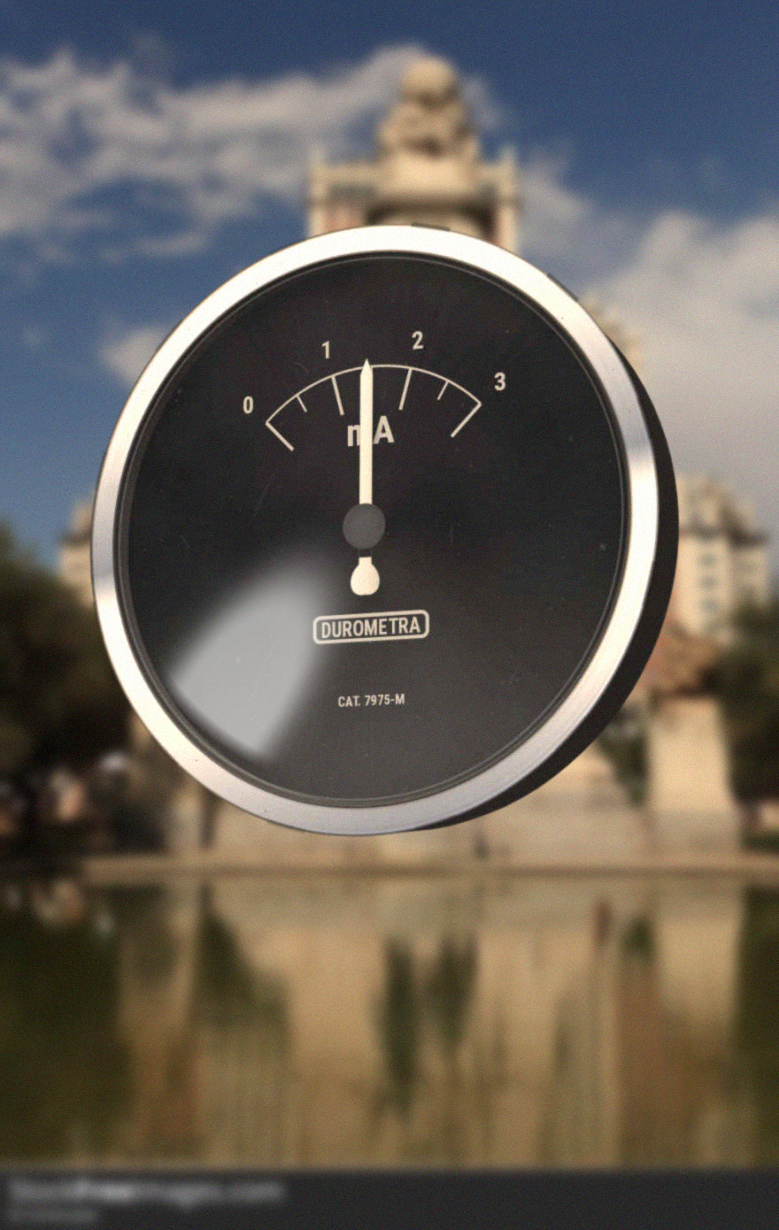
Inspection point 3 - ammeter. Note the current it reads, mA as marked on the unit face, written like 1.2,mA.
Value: 1.5,mA
